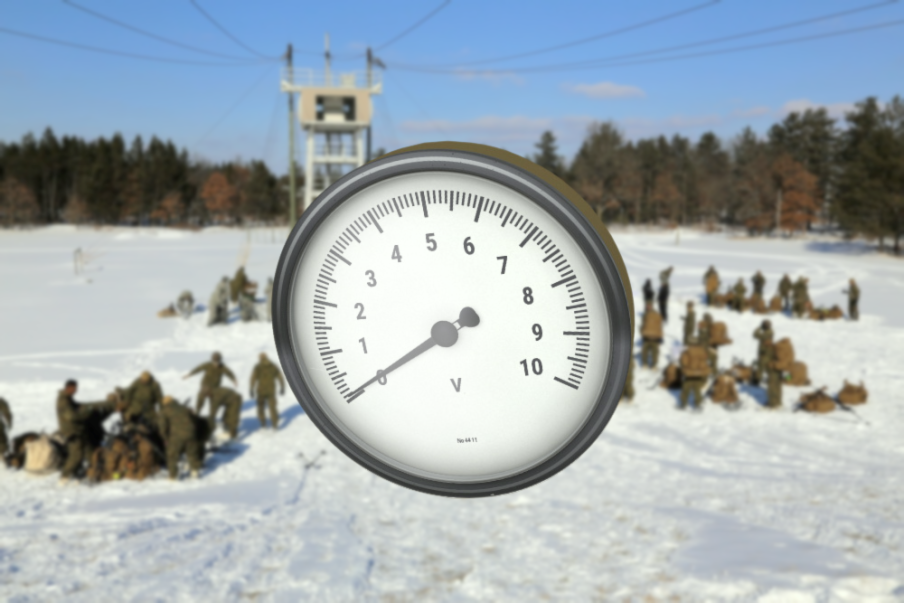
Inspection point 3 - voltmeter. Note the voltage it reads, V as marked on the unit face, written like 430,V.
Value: 0.1,V
